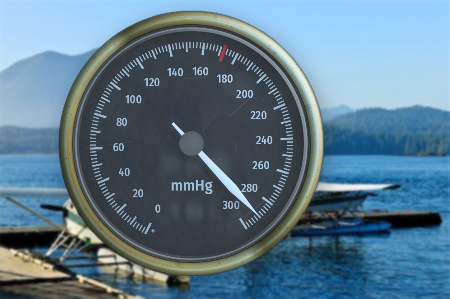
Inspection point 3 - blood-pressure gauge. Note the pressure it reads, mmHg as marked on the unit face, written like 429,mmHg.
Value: 290,mmHg
